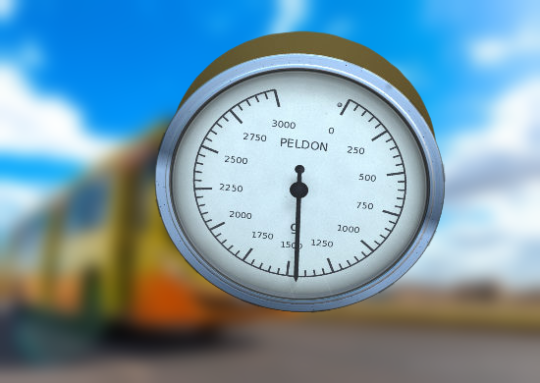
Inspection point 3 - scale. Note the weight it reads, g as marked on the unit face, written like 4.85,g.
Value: 1450,g
